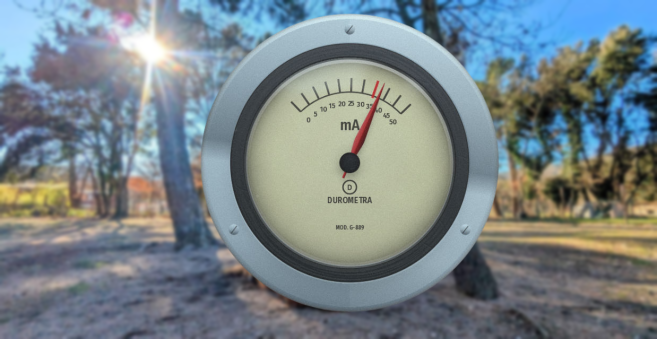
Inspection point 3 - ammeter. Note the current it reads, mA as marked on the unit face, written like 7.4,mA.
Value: 37.5,mA
